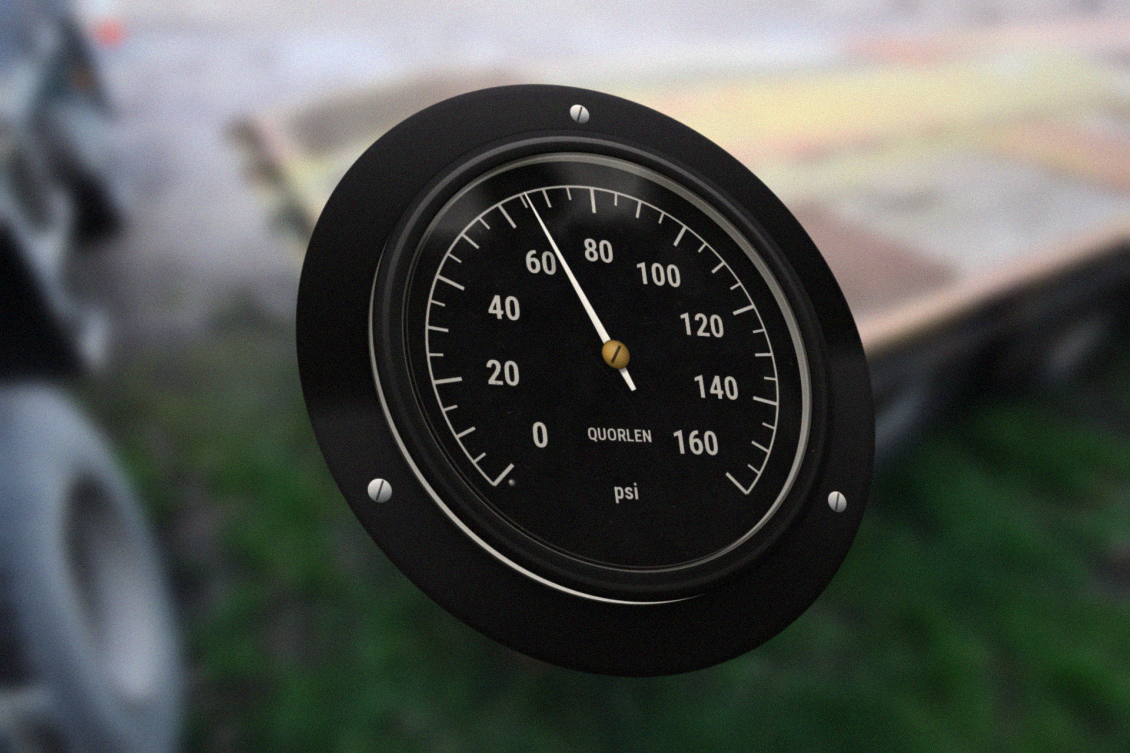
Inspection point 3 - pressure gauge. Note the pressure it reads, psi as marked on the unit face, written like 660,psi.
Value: 65,psi
